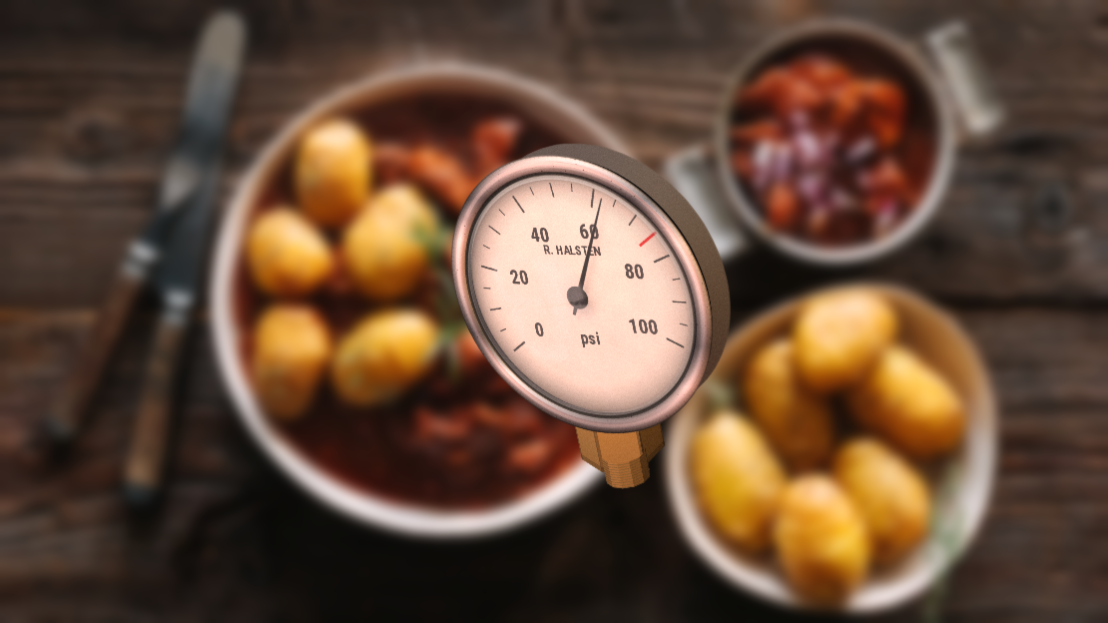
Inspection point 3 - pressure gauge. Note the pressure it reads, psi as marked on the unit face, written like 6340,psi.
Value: 62.5,psi
